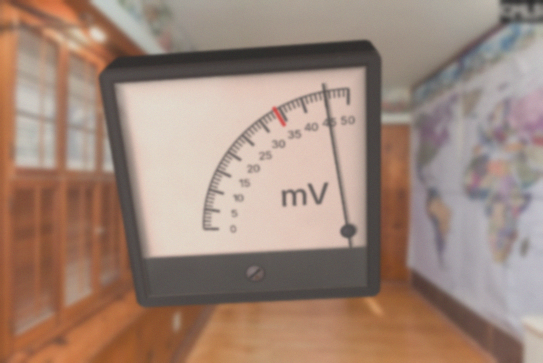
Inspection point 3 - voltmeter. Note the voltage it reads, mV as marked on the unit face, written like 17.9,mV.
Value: 45,mV
